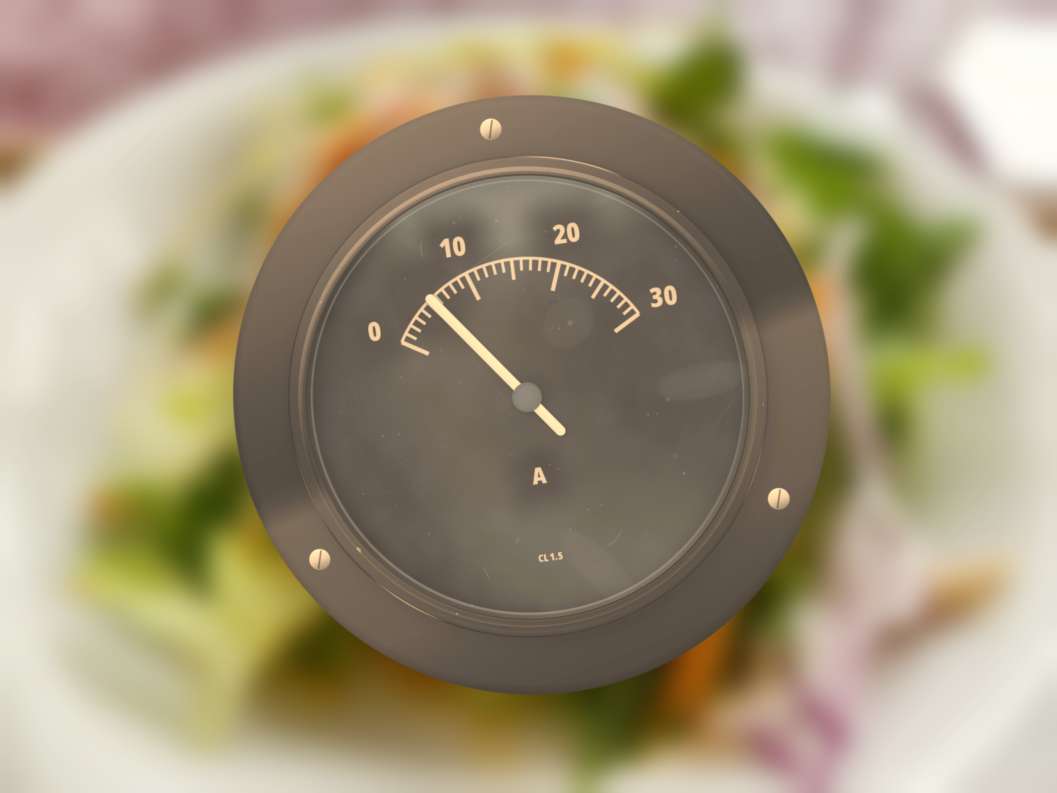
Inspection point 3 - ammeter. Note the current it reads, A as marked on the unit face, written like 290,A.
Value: 5.5,A
